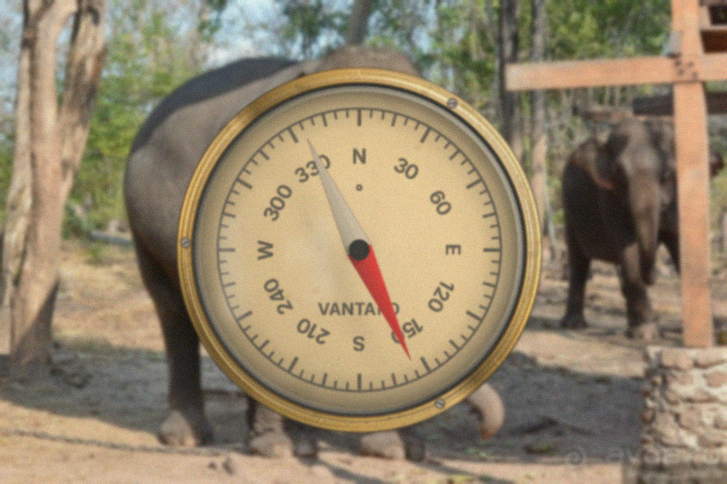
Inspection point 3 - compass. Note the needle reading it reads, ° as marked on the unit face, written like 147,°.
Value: 155,°
